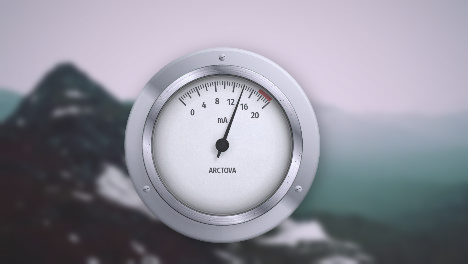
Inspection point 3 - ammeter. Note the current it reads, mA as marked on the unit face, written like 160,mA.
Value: 14,mA
